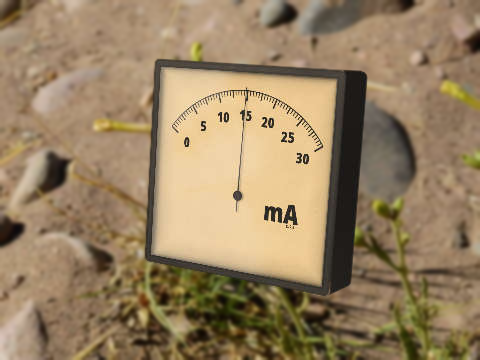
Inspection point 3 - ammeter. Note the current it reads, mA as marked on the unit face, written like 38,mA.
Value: 15,mA
